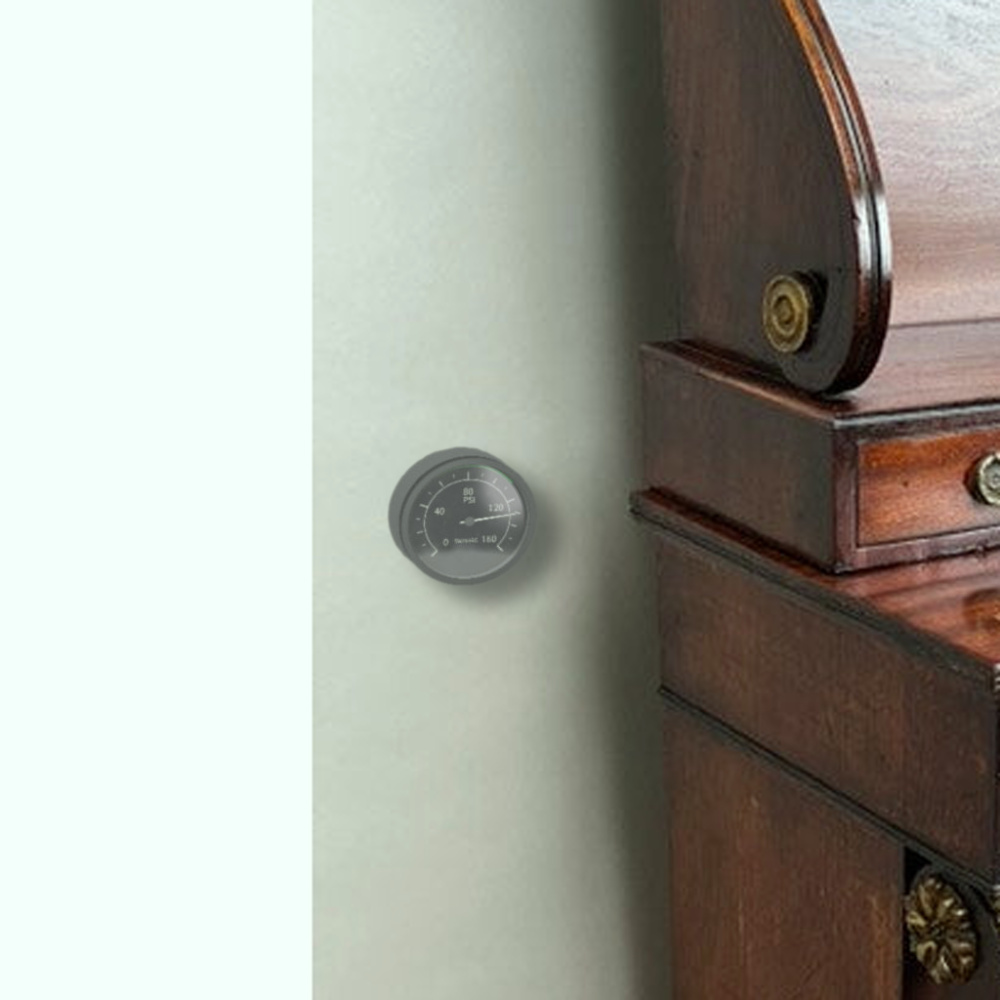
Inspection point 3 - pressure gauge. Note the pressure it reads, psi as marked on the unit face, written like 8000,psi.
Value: 130,psi
